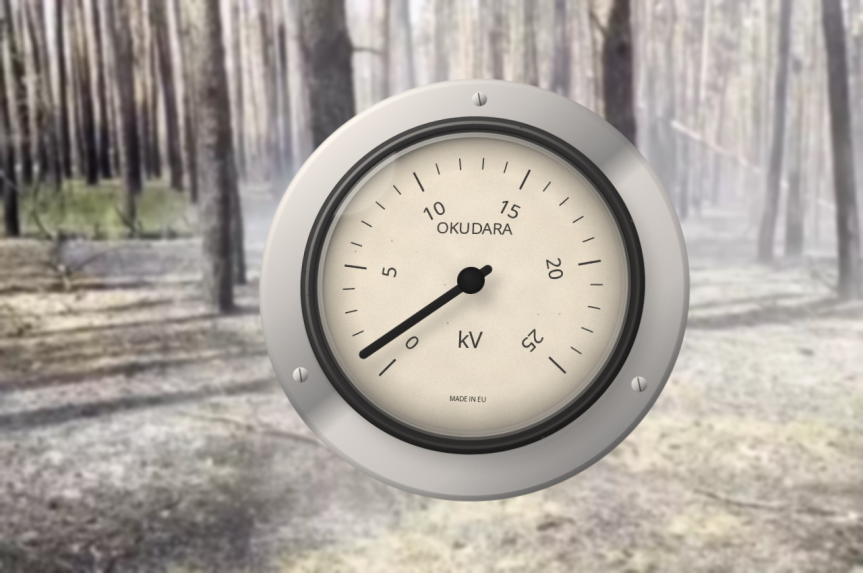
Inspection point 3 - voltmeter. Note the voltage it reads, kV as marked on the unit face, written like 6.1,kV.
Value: 1,kV
